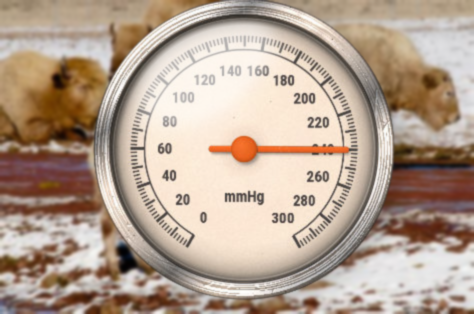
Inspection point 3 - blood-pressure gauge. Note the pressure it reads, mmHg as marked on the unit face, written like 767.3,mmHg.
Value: 240,mmHg
